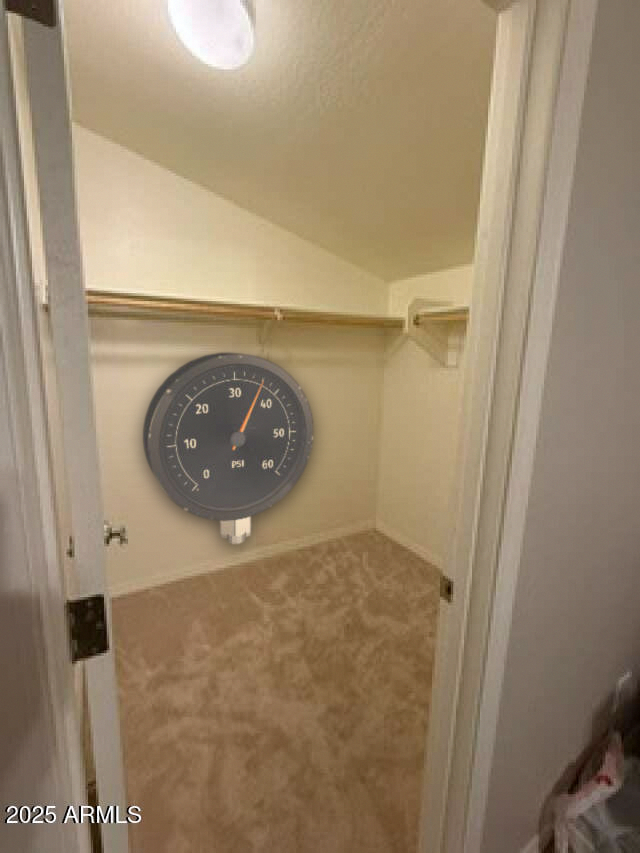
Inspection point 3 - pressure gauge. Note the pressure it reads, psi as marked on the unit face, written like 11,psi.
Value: 36,psi
